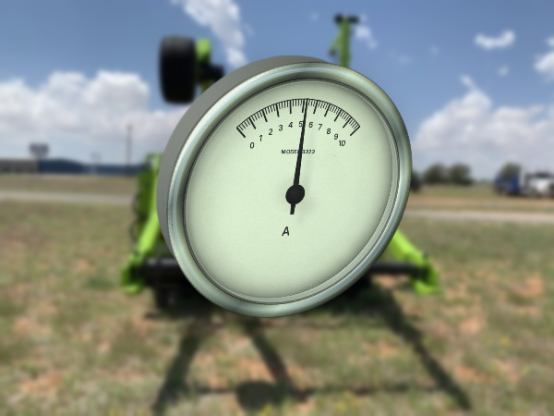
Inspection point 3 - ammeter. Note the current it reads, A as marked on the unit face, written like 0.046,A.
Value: 5,A
